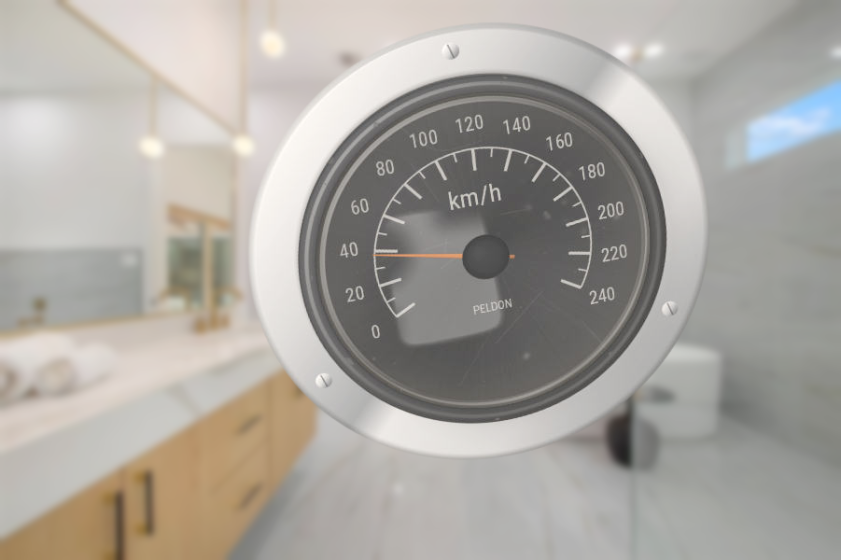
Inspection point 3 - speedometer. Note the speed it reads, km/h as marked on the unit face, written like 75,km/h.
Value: 40,km/h
